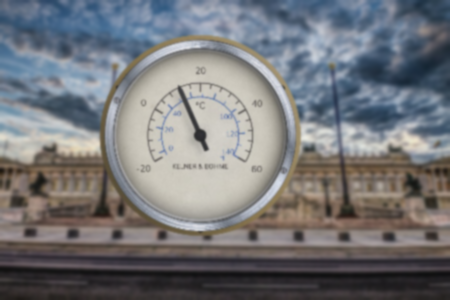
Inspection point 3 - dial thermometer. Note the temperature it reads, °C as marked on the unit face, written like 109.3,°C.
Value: 12,°C
